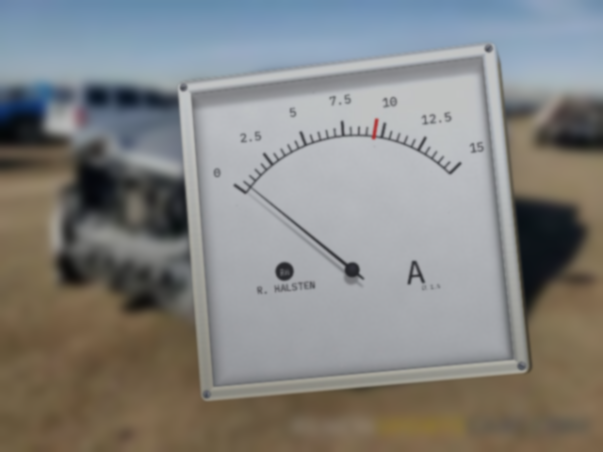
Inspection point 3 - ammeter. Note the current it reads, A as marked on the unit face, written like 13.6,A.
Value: 0.5,A
